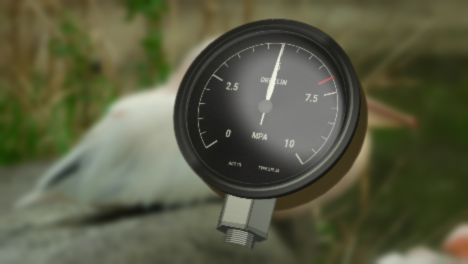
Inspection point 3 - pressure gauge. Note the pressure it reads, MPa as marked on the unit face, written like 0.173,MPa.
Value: 5,MPa
